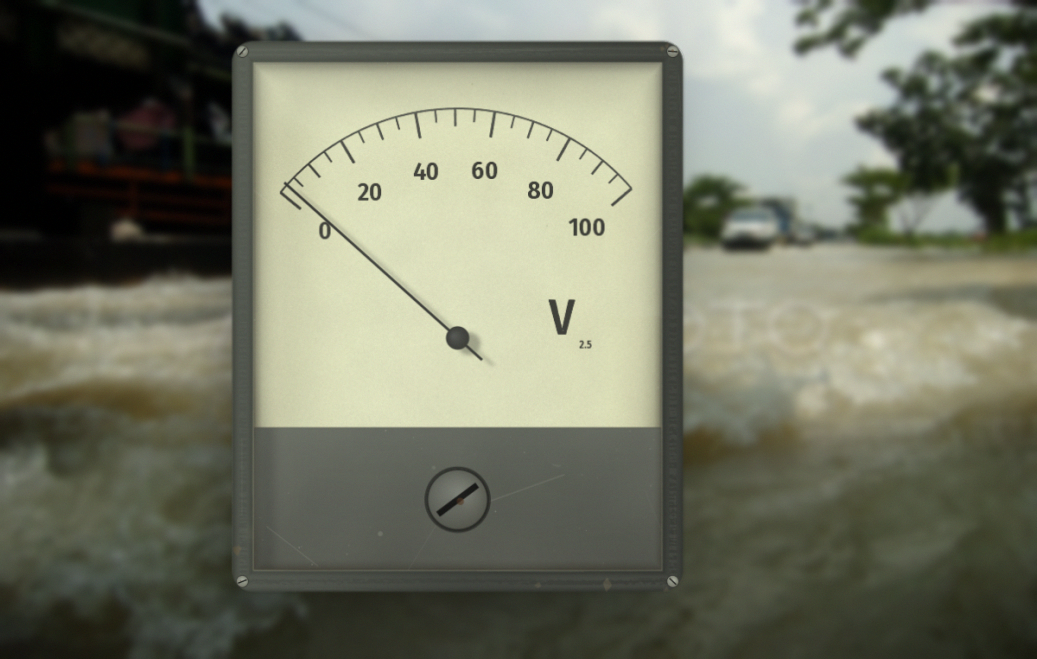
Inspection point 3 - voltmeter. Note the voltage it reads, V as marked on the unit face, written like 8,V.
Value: 2.5,V
